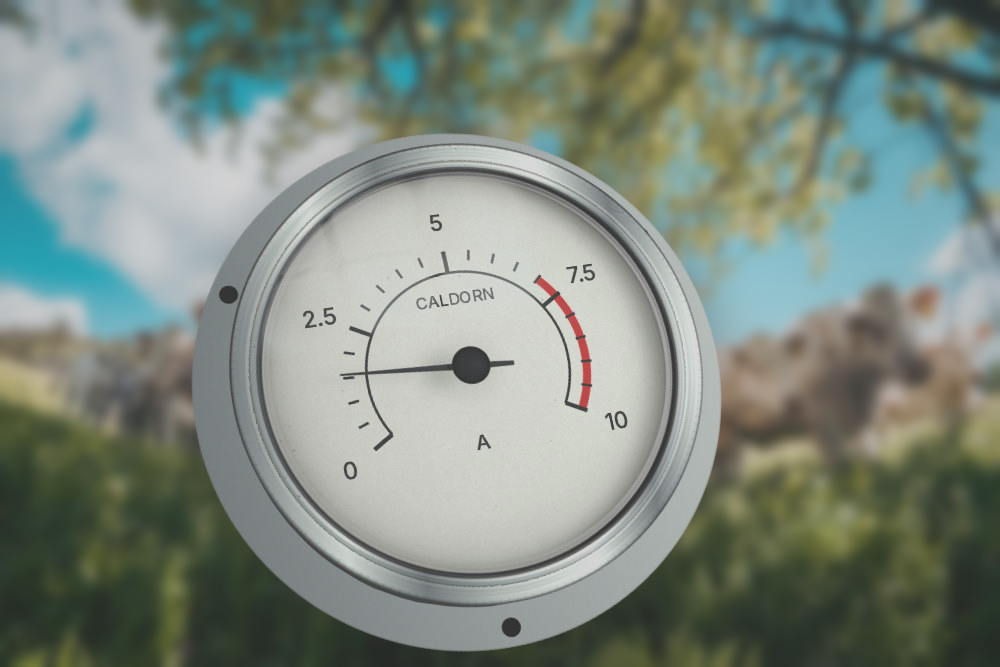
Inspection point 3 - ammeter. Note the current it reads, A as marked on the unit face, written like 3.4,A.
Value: 1.5,A
